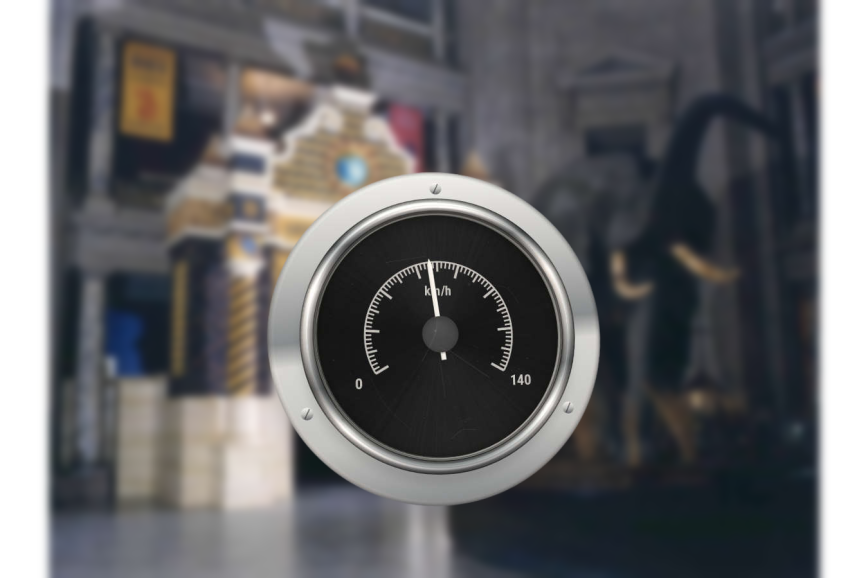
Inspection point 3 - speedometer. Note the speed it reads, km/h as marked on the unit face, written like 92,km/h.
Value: 66,km/h
